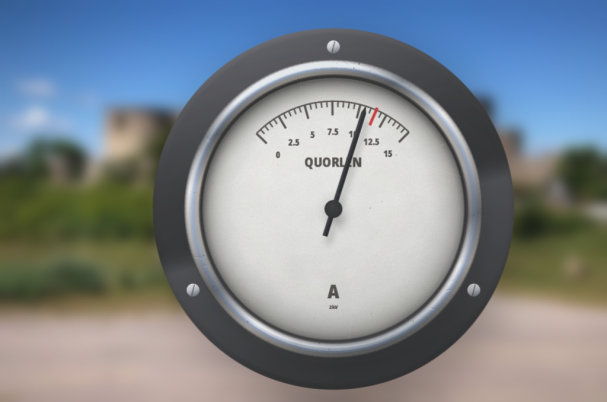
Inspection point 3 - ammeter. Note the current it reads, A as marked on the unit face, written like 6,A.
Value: 10.5,A
